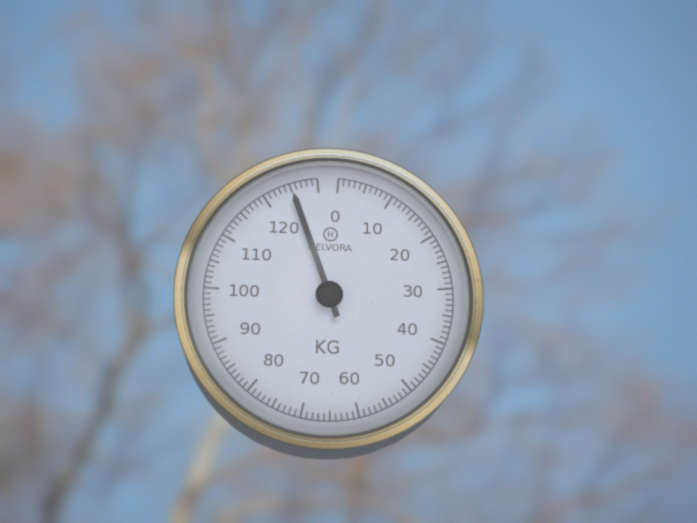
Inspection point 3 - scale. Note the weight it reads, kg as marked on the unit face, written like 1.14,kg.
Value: 125,kg
